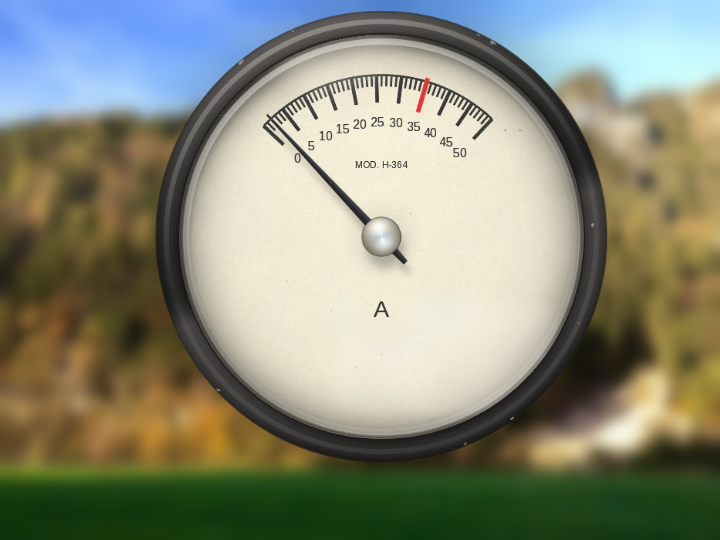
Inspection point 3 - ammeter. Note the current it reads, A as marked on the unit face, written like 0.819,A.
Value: 2,A
